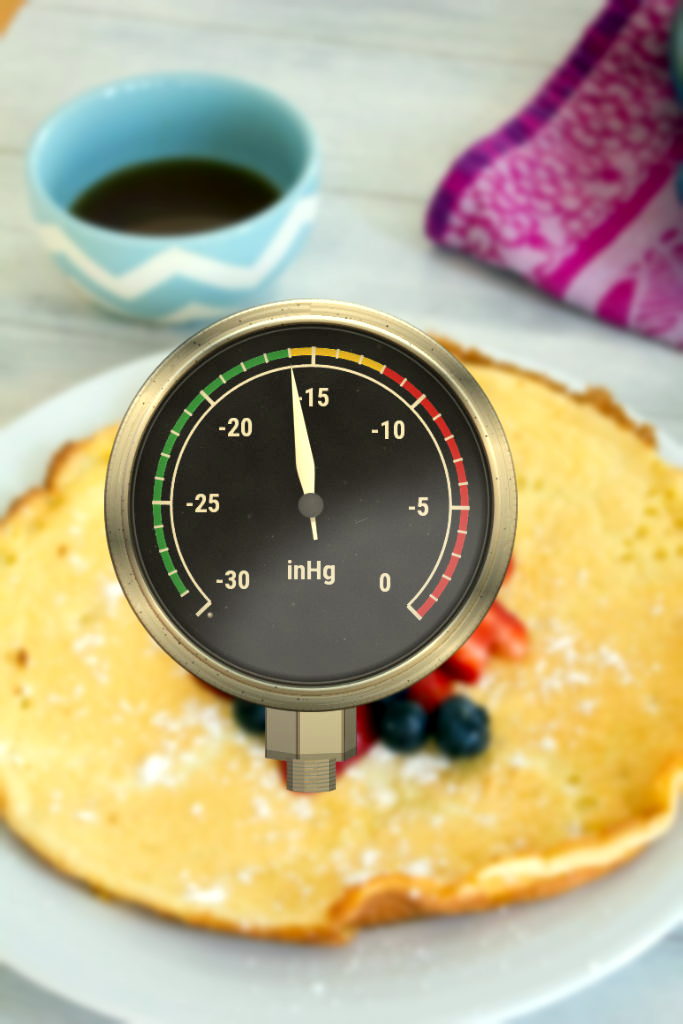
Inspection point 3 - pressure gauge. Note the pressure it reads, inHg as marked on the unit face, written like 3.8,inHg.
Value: -16,inHg
